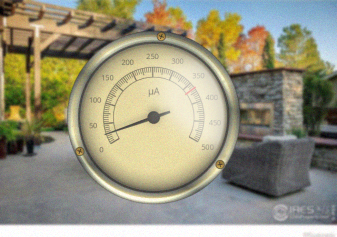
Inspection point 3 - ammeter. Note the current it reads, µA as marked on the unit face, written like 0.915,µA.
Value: 25,µA
